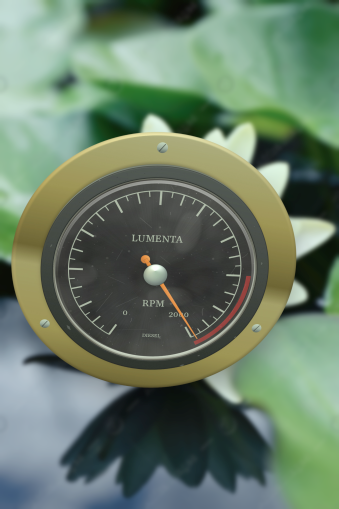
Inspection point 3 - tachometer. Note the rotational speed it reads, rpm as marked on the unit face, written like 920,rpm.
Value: 1975,rpm
